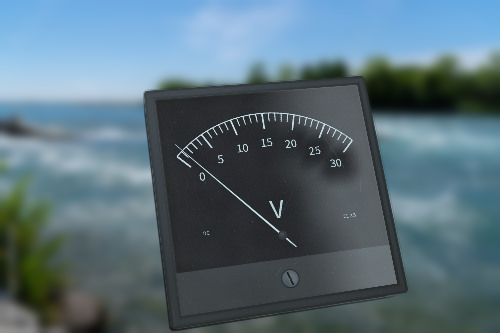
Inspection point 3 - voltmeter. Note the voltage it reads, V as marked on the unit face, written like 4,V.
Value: 1,V
